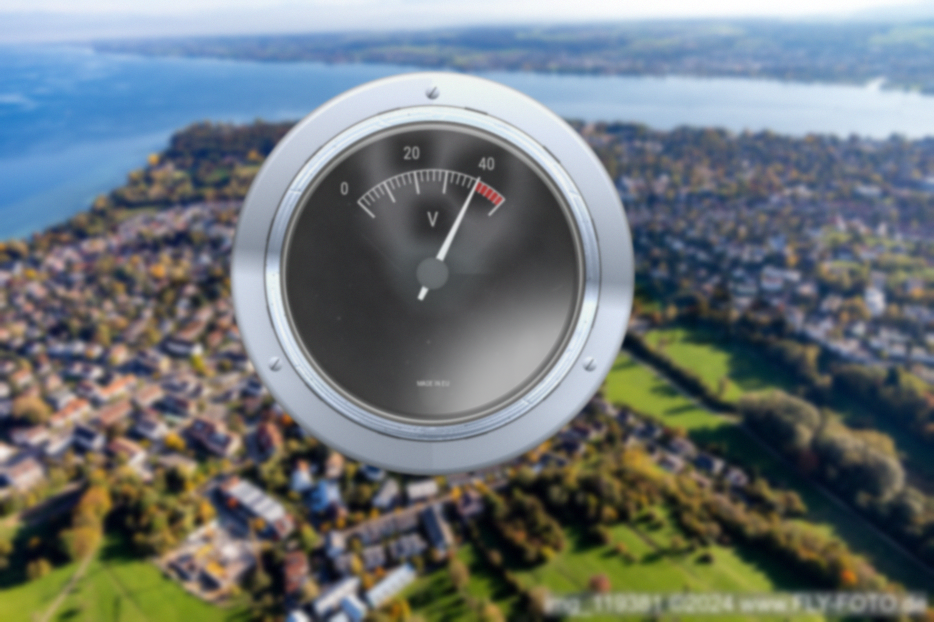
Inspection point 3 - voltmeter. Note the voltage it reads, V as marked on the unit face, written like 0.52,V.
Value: 40,V
